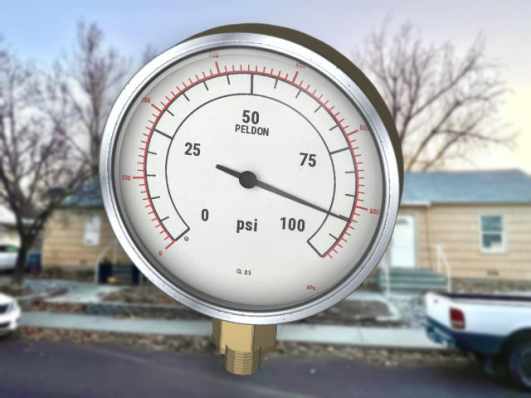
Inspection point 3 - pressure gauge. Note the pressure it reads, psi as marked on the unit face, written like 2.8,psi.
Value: 90,psi
